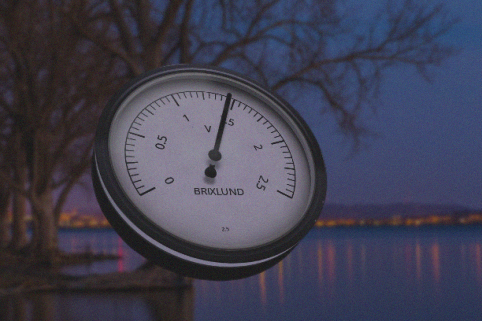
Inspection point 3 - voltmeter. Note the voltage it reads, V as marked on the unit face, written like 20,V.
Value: 1.45,V
